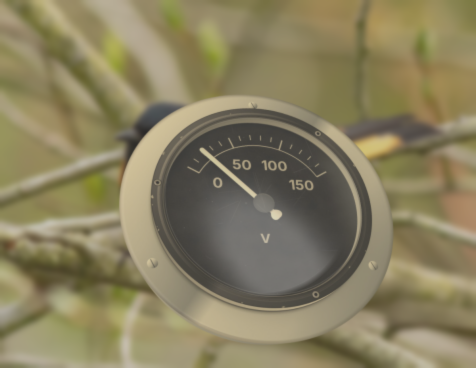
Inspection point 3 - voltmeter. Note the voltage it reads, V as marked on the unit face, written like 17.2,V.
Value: 20,V
